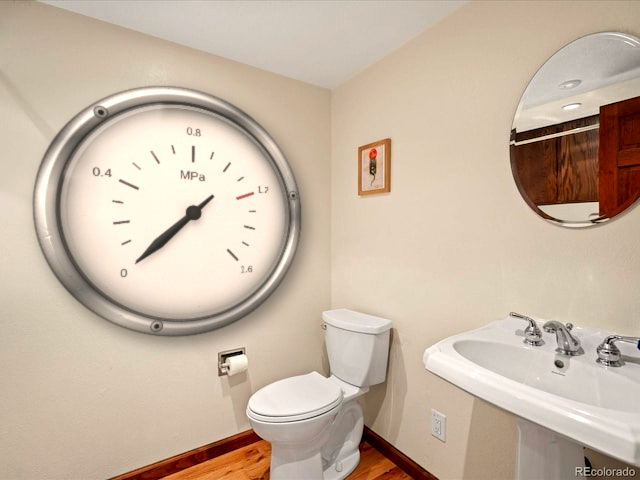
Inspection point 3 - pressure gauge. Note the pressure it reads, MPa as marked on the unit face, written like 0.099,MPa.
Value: 0,MPa
